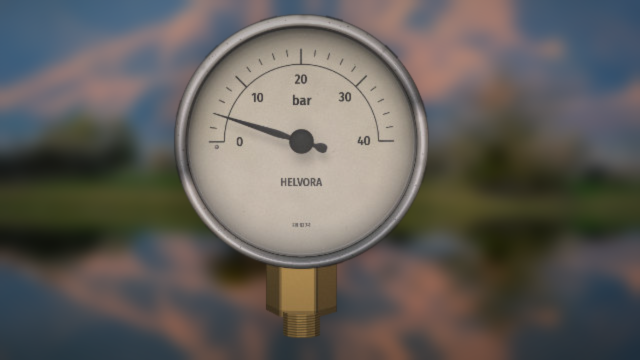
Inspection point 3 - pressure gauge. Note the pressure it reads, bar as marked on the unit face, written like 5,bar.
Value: 4,bar
